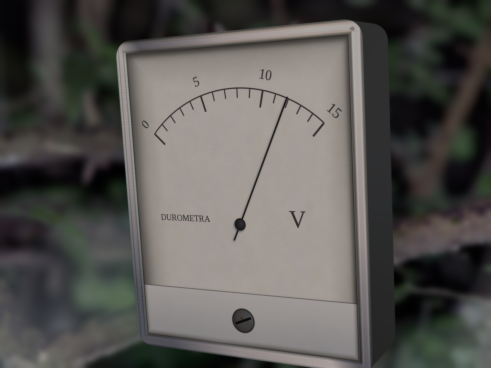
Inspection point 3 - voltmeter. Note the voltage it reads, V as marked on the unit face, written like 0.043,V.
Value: 12,V
